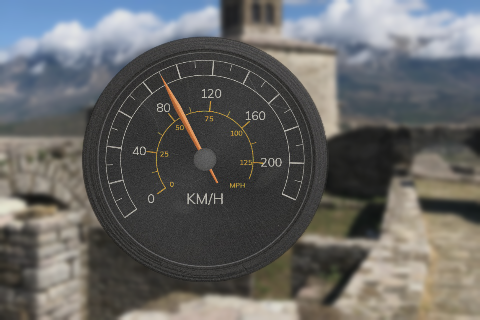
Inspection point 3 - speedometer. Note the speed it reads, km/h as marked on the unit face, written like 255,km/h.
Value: 90,km/h
